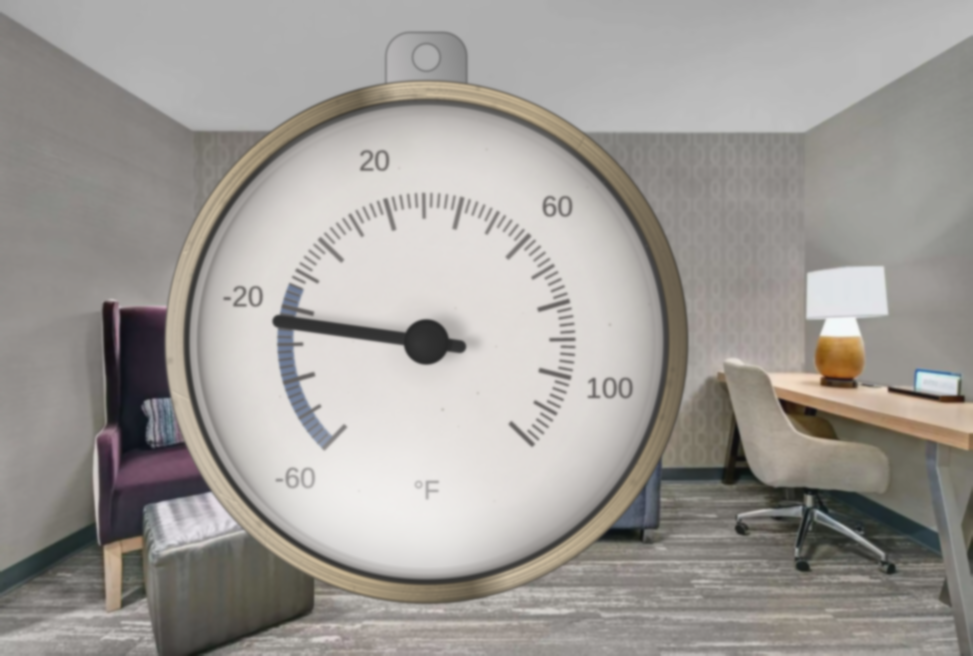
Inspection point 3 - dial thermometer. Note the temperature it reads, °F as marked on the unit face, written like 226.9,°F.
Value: -24,°F
